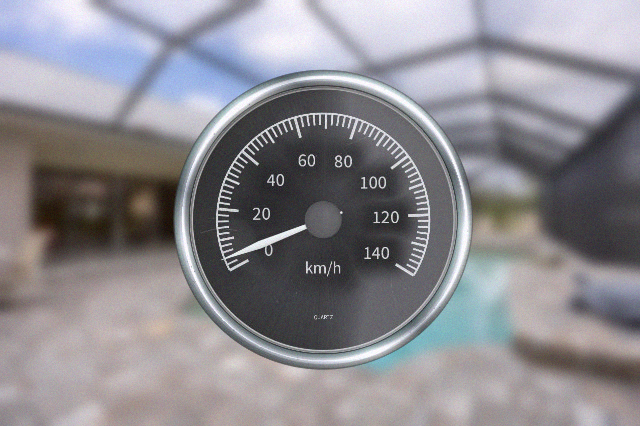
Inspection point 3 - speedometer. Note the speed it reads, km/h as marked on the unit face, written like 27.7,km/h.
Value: 4,km/h
